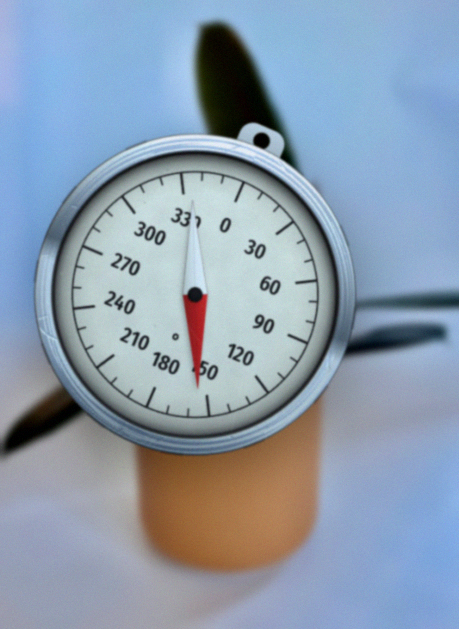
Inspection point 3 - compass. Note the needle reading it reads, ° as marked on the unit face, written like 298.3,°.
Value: 155,°
